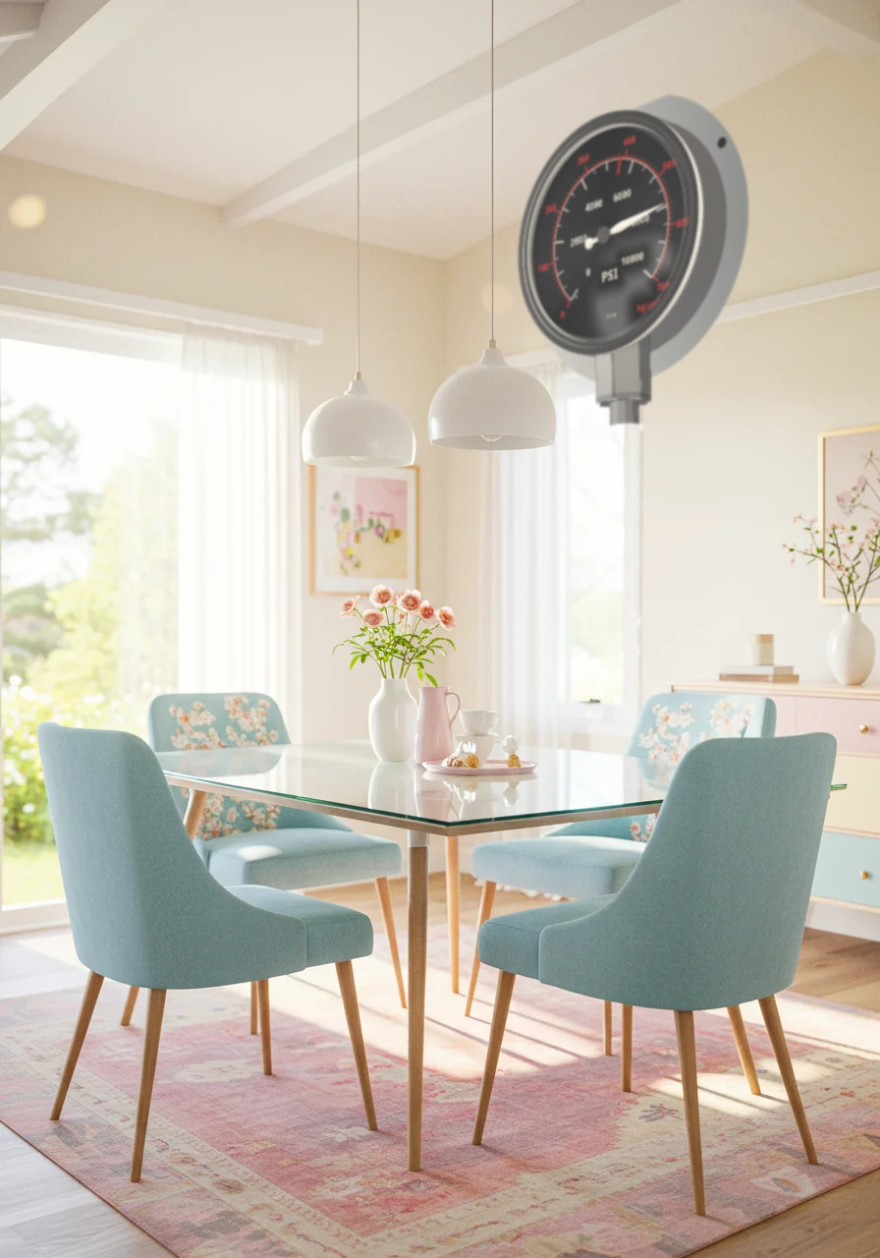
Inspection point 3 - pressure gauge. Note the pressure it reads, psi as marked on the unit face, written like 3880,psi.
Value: 8000,psi
